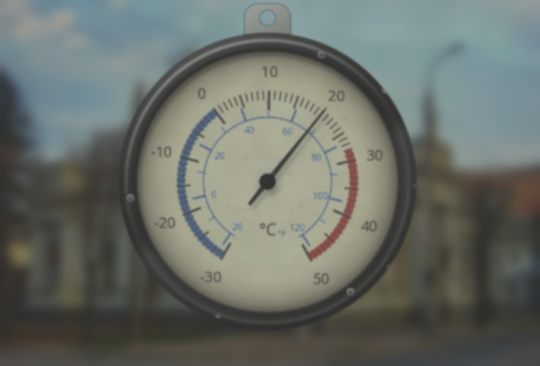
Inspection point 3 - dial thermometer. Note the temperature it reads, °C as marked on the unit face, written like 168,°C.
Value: 20,°C
